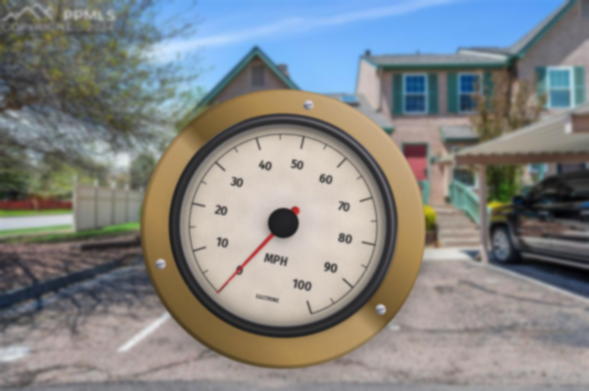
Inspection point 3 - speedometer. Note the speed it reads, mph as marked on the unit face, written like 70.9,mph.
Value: 0,mph
